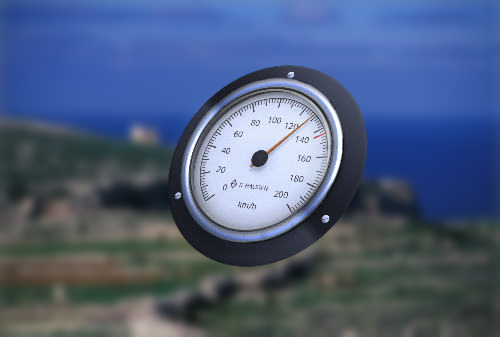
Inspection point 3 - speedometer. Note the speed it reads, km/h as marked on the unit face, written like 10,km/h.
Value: 130,km/h
